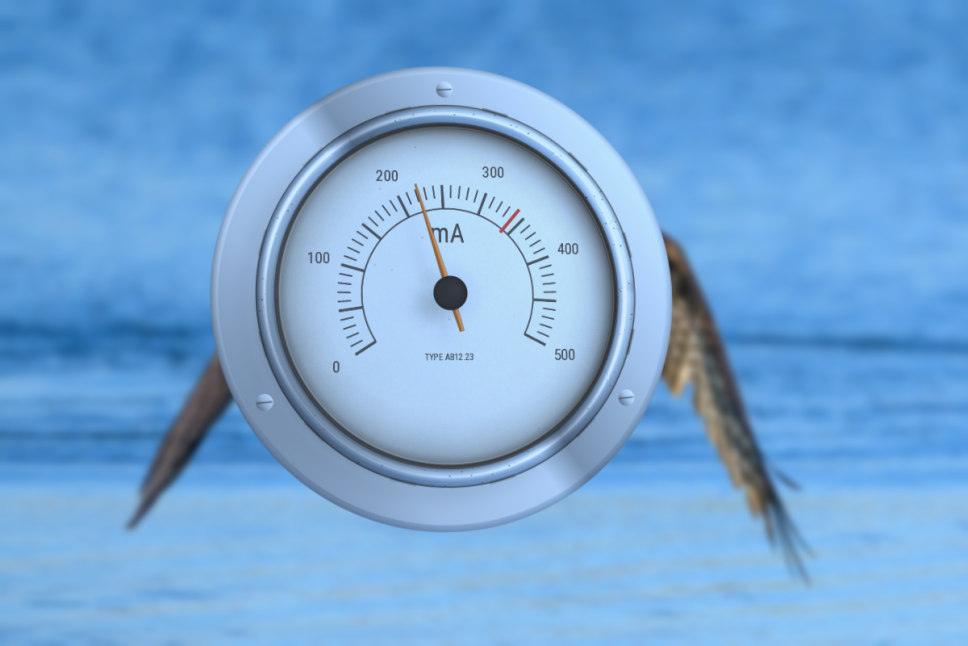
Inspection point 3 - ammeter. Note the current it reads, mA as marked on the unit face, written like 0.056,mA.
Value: 220,mA
